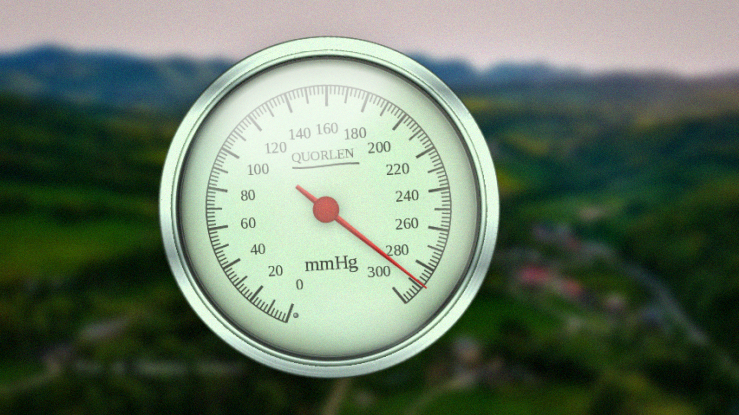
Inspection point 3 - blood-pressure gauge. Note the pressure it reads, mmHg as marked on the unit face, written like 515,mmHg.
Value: 288,mmHg
